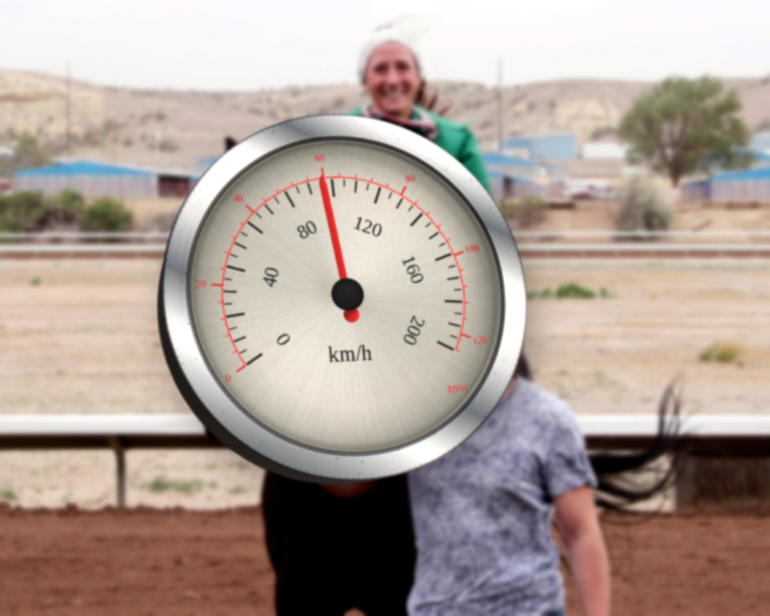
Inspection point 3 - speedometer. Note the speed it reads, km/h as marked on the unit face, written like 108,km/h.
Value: 95,km/h
